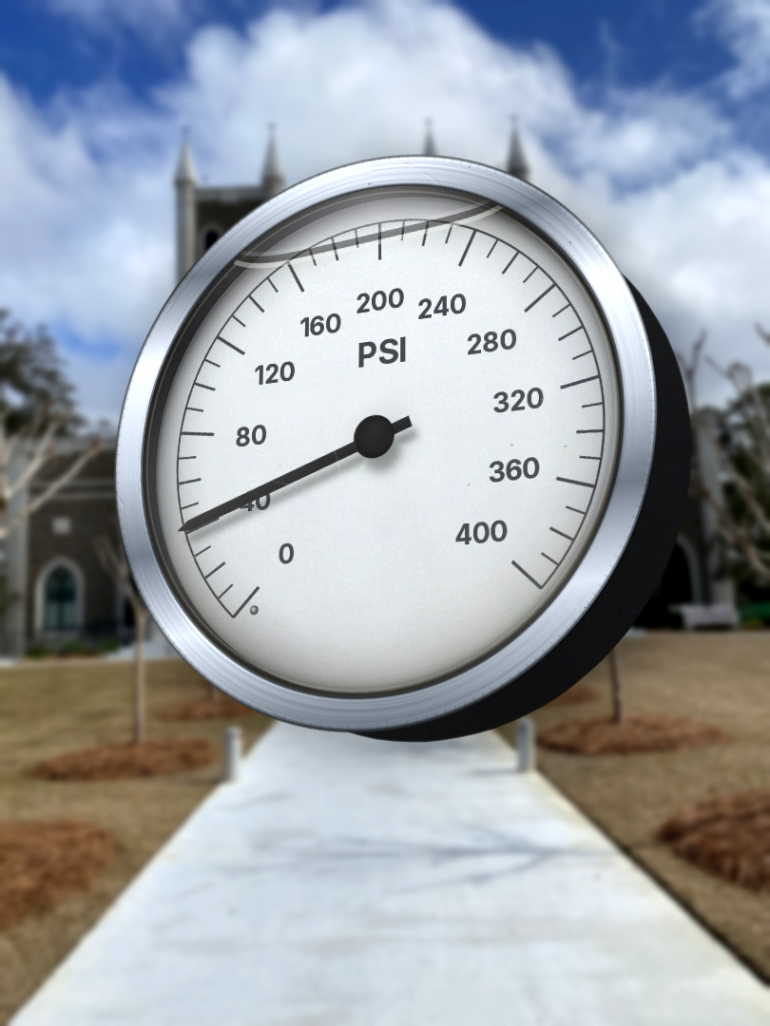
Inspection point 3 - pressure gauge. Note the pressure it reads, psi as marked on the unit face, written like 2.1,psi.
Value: 40,psi
